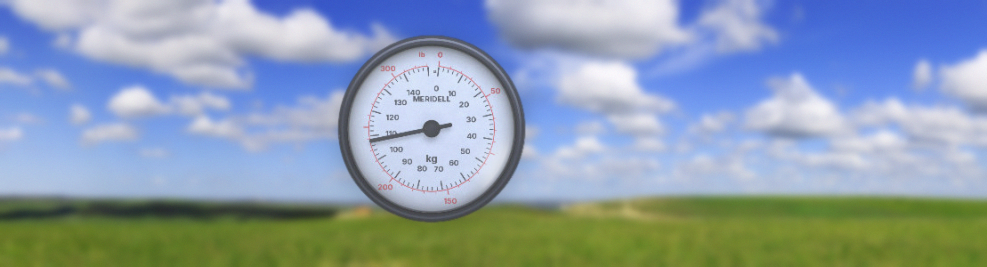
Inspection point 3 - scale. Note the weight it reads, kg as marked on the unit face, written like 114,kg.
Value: 108,kg
